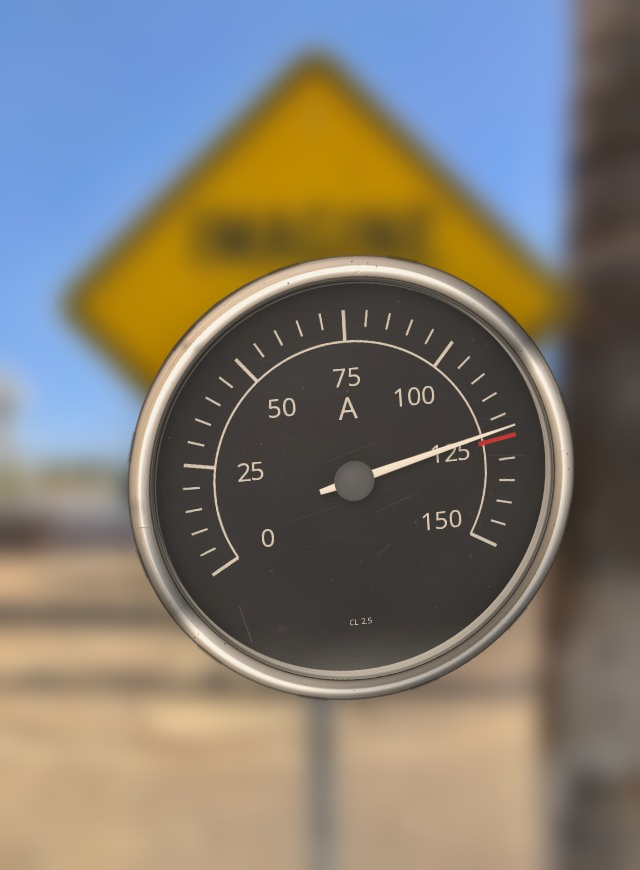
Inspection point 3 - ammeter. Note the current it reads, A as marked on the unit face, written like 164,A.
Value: 122.5,A
